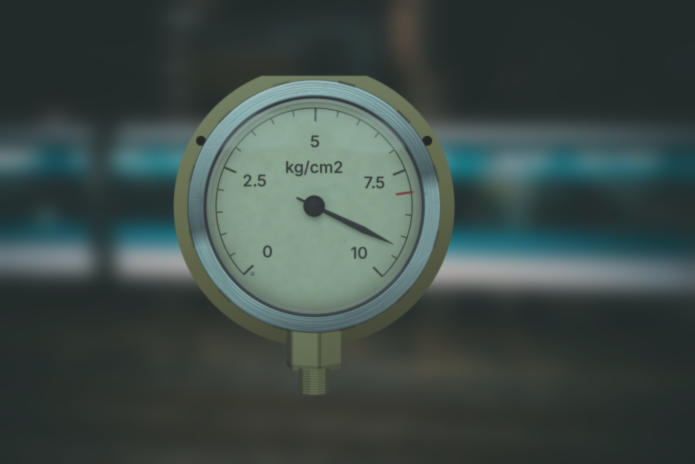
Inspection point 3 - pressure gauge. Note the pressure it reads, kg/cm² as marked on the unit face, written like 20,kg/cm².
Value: 9.25,kg/cm²
